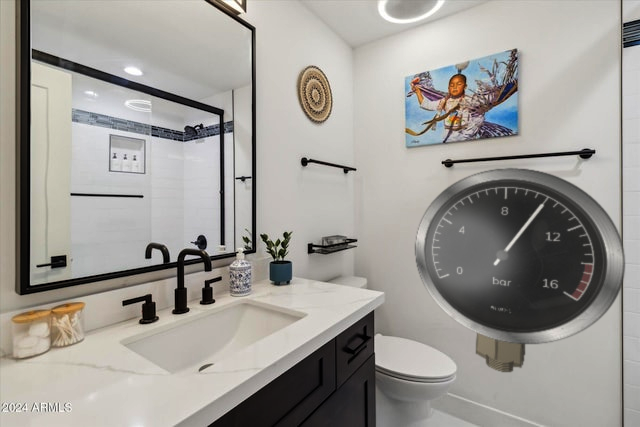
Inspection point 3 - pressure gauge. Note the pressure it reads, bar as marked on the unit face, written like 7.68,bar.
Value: 10,bar
